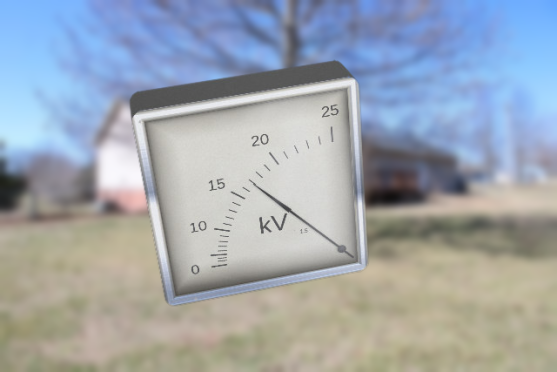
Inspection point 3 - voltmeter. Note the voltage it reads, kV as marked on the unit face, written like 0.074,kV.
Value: 17,kV
